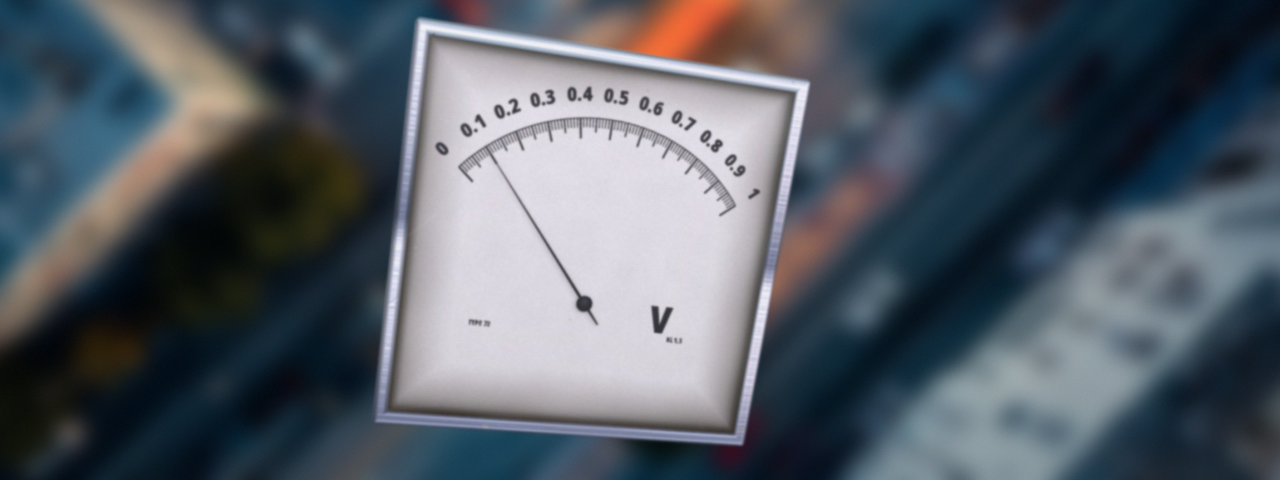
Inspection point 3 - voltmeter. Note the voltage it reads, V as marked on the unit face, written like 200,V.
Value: 0.1,V
